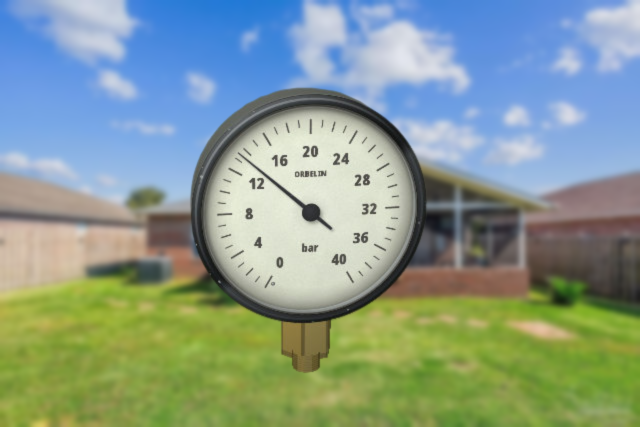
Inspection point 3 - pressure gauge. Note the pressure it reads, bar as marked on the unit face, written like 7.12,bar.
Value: 13.5,bar
